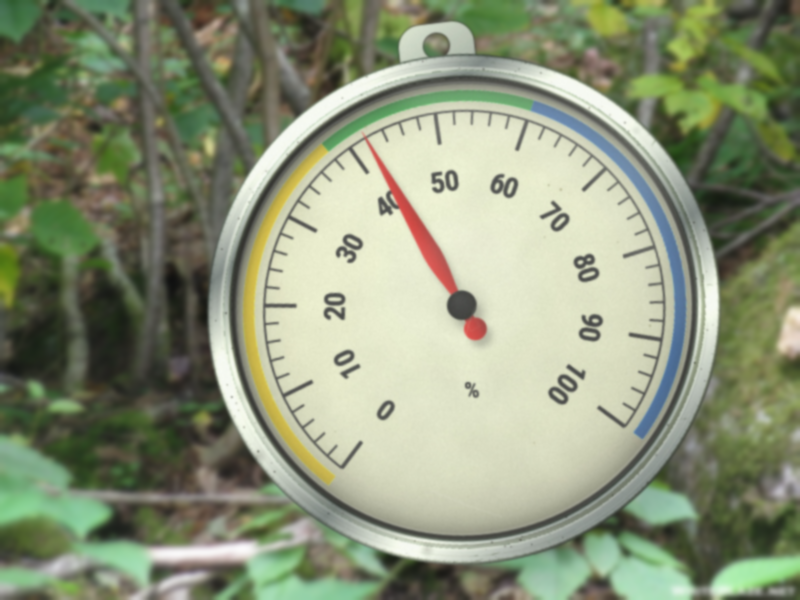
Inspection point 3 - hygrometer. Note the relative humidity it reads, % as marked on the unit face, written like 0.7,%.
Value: 42,%
